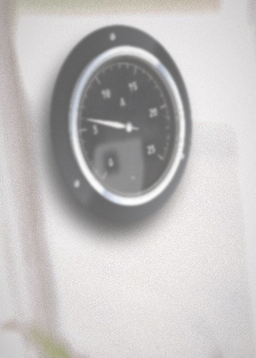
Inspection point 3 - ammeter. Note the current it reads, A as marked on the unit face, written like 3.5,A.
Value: 6,A
